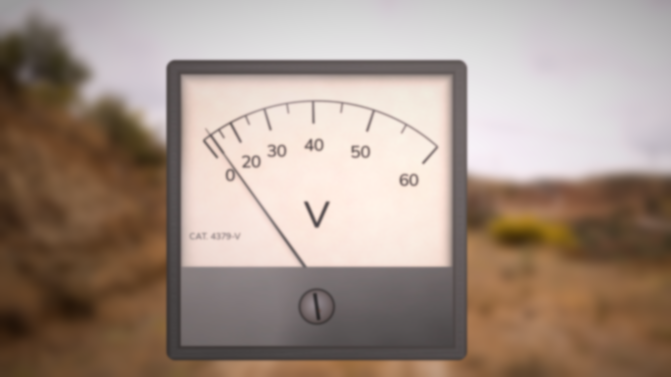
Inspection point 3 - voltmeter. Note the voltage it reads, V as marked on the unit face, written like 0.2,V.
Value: 10,V
